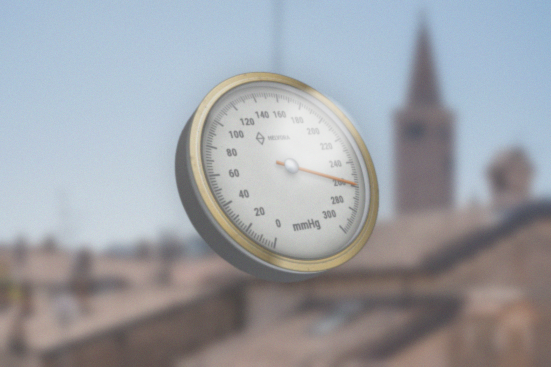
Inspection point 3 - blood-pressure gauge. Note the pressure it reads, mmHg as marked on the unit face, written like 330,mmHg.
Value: 260,mmHg
